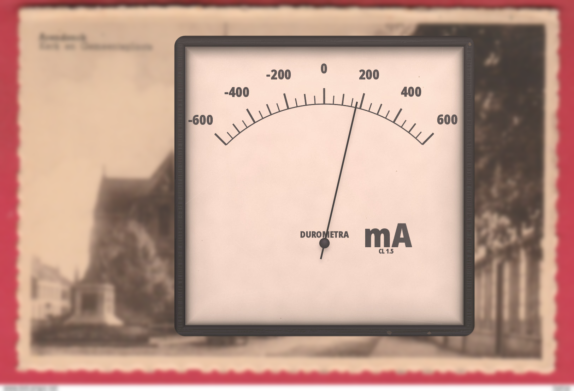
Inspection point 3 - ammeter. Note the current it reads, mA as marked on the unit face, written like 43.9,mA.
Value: 175,mA
